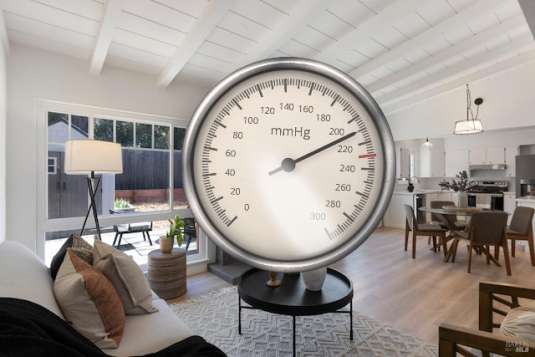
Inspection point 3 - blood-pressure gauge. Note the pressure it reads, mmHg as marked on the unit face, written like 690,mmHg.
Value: 210,mmHg
